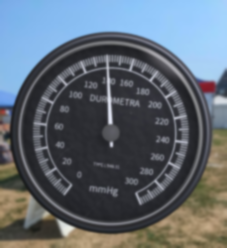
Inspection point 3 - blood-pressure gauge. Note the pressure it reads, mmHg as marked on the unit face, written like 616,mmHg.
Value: 140,mmHg
